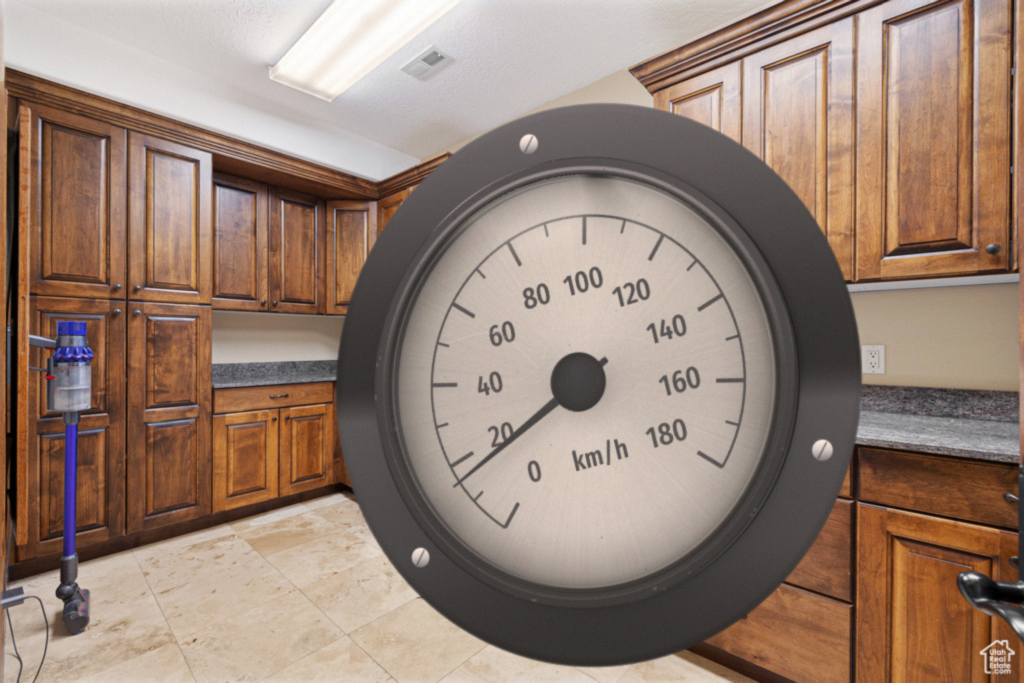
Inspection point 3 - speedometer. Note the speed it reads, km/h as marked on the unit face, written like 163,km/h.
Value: 15,km/h
